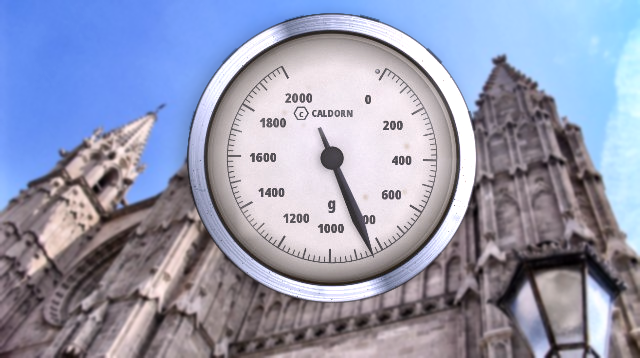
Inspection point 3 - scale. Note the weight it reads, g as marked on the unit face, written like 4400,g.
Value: 840,g
